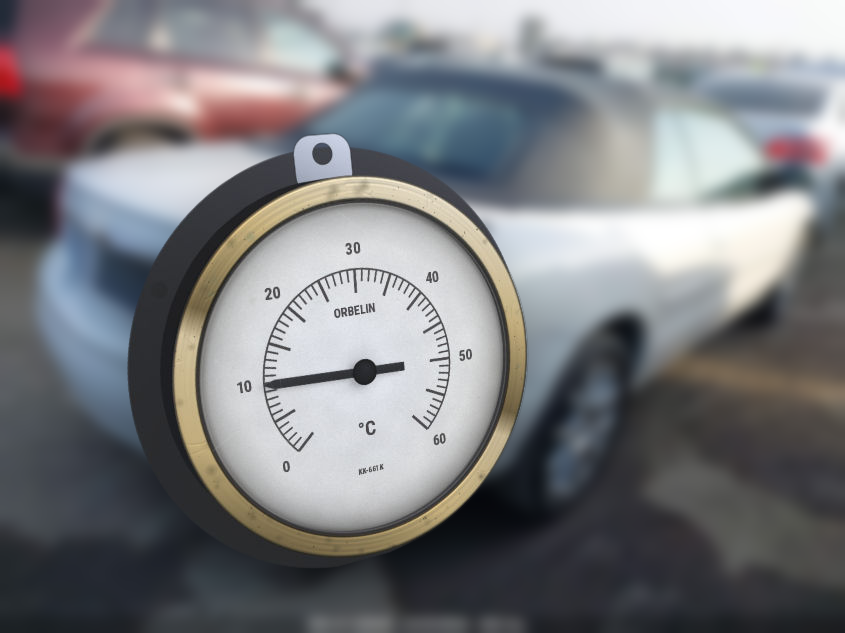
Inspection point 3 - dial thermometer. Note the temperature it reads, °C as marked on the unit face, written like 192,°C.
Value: 10,°C
